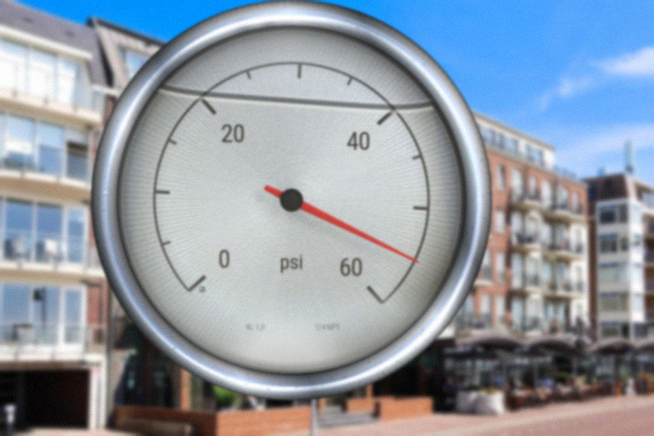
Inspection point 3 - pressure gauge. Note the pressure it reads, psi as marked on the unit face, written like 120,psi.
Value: 55,psi
